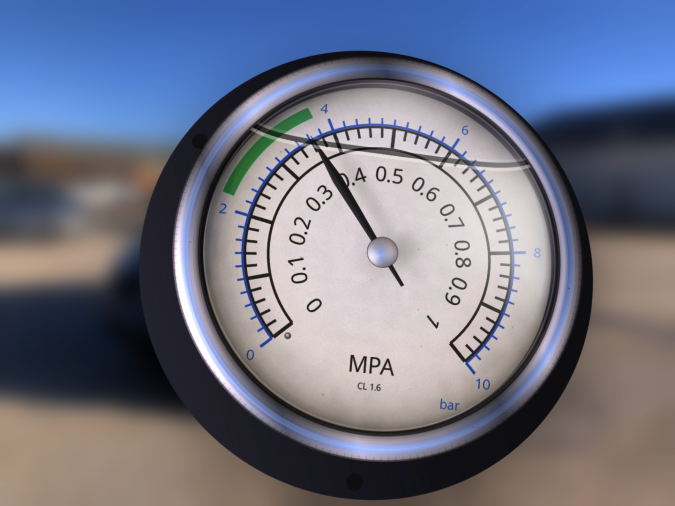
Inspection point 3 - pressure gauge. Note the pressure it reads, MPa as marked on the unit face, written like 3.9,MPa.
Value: 0.36,MPa
